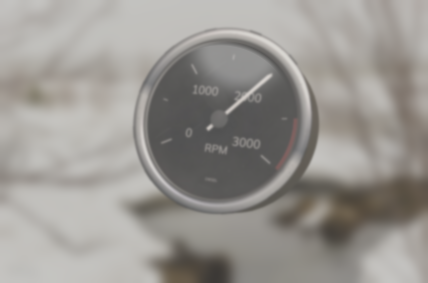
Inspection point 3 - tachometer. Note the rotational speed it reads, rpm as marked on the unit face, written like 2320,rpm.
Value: 2000,rpm
